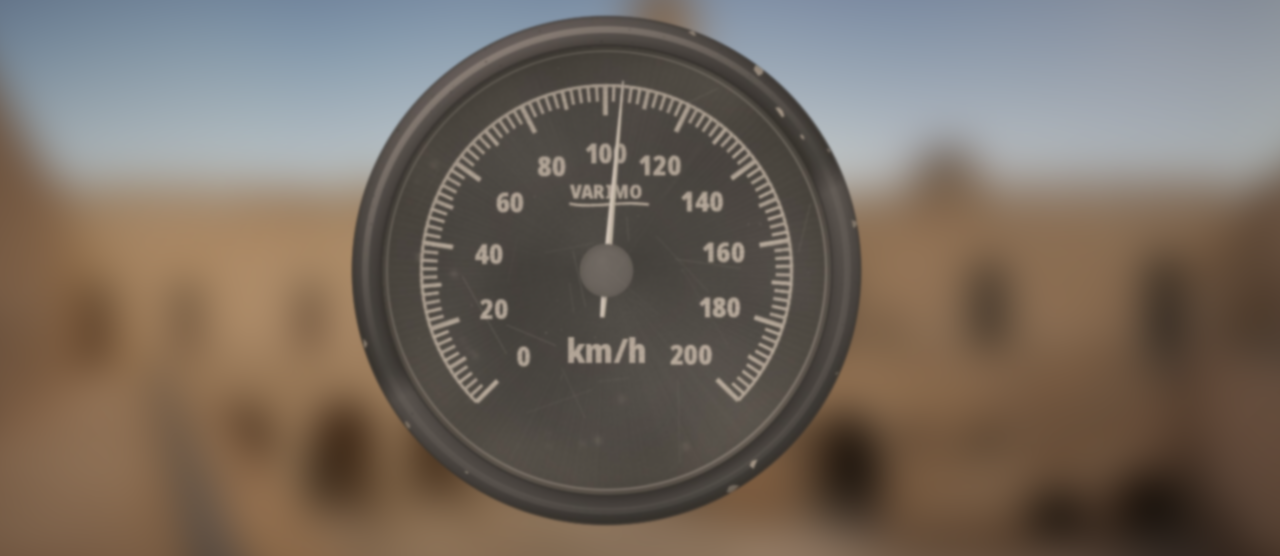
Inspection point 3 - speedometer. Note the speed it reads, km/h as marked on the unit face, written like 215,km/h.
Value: 104,km/h
